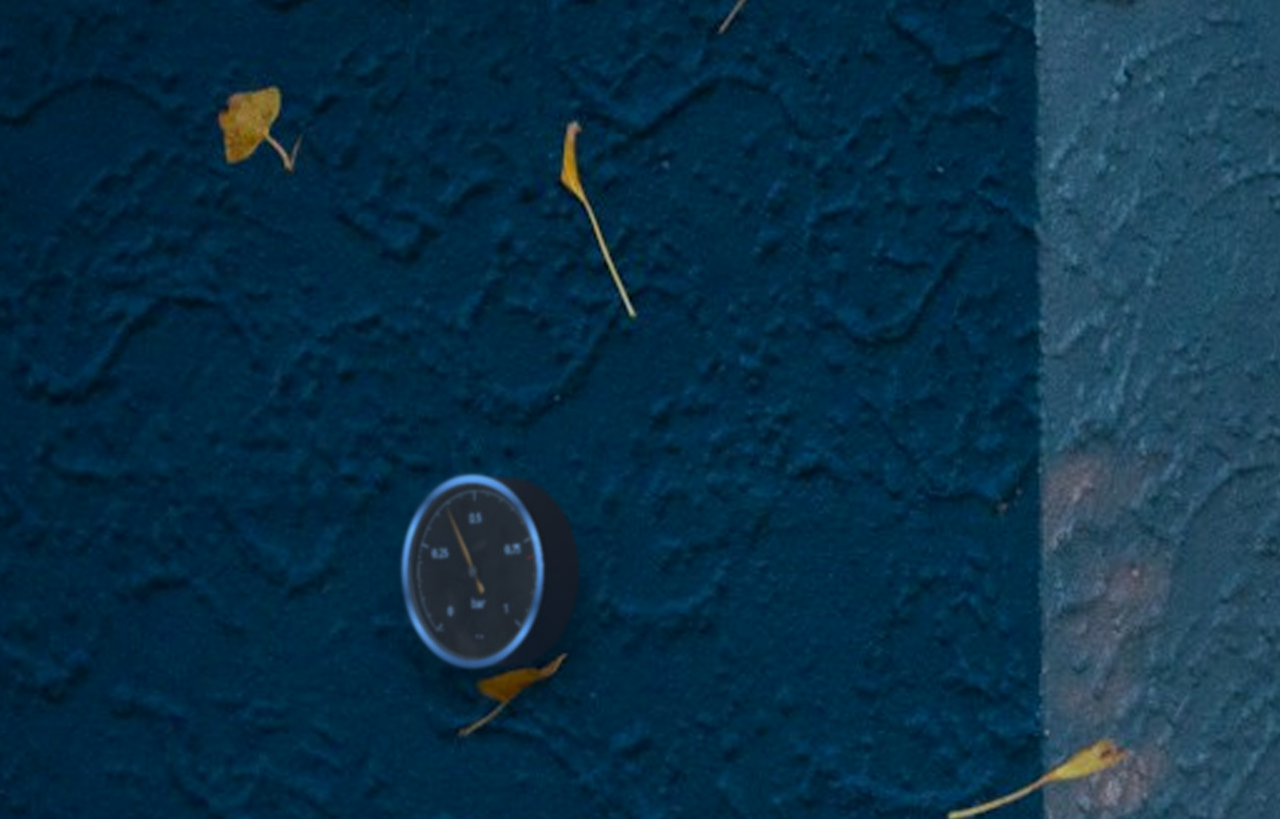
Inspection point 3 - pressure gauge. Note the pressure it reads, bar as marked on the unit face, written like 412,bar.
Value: 0.4,bar
